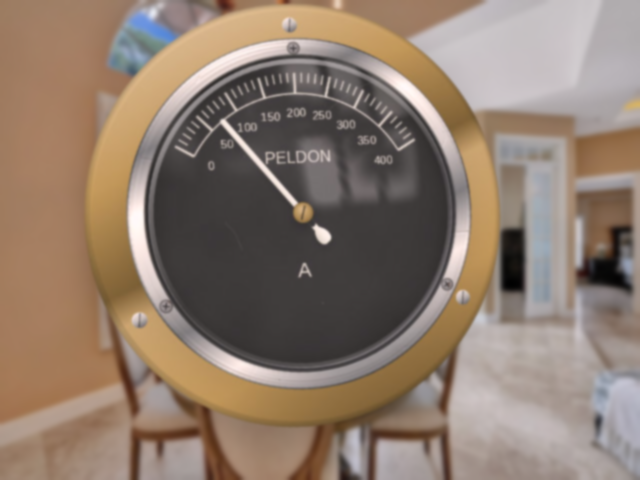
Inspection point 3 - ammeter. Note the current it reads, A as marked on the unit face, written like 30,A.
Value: 70,A
